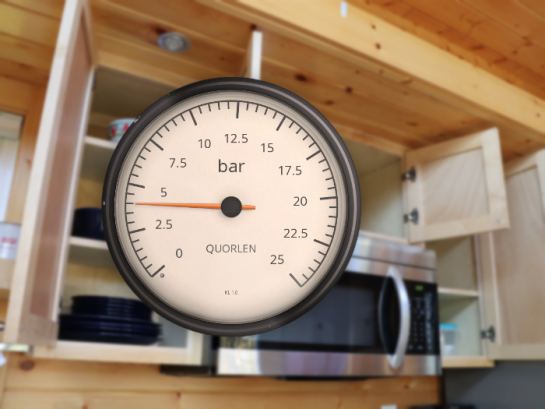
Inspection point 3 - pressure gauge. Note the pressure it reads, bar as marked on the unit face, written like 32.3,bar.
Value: 4,bar
